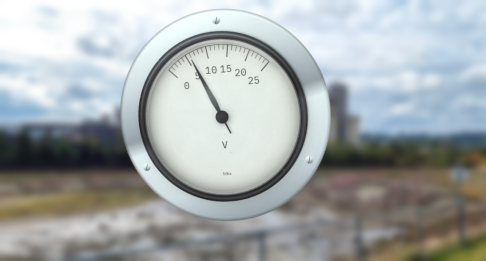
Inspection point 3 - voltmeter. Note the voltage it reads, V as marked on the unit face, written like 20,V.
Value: 6,V
